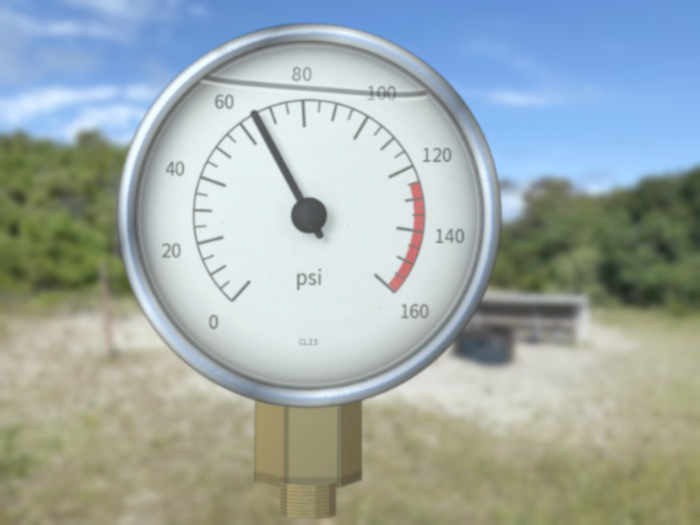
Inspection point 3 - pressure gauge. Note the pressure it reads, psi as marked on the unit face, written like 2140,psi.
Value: 65,psi
